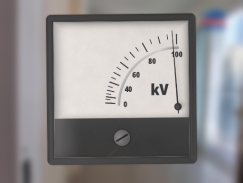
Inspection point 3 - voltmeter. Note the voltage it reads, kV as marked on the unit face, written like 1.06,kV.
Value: 97.5,kV
